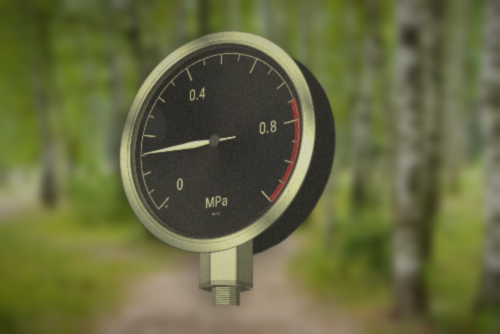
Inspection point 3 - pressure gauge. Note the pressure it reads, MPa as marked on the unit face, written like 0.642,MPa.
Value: 0.15,MPa
